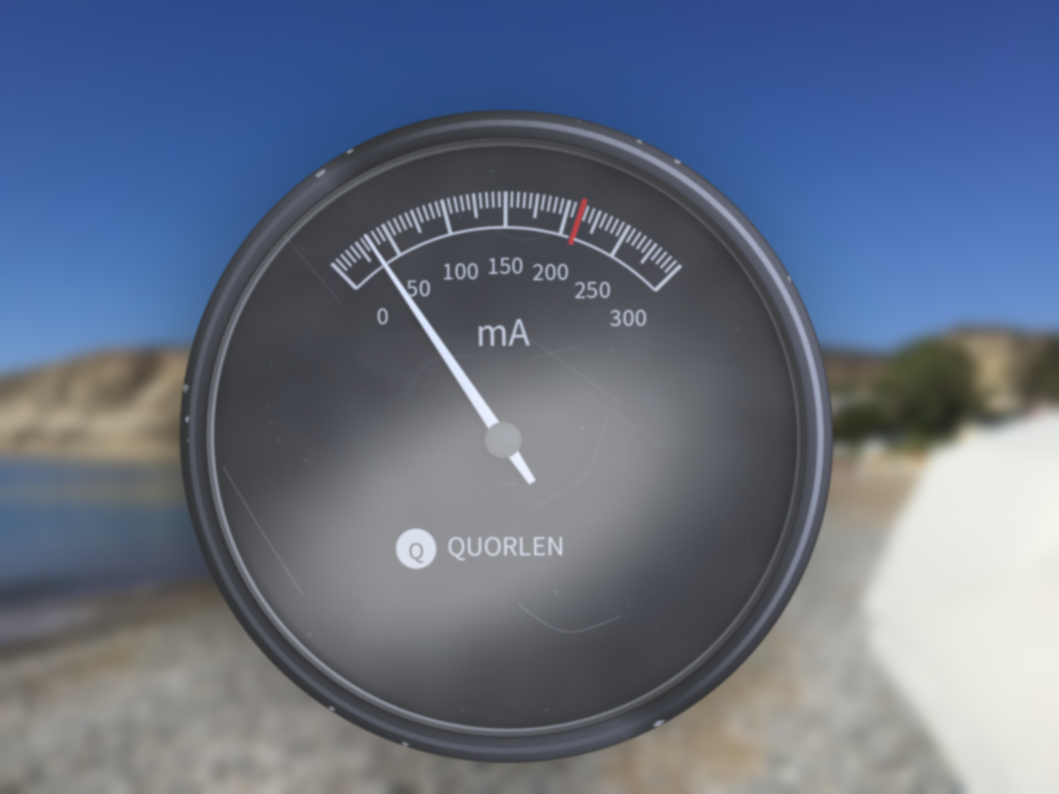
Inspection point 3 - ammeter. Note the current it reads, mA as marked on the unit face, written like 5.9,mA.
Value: 35,mA
